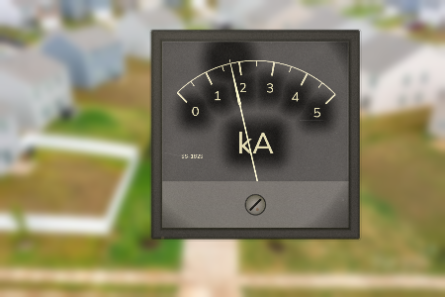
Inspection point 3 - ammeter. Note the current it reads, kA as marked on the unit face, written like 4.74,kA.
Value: 1.75,kA
